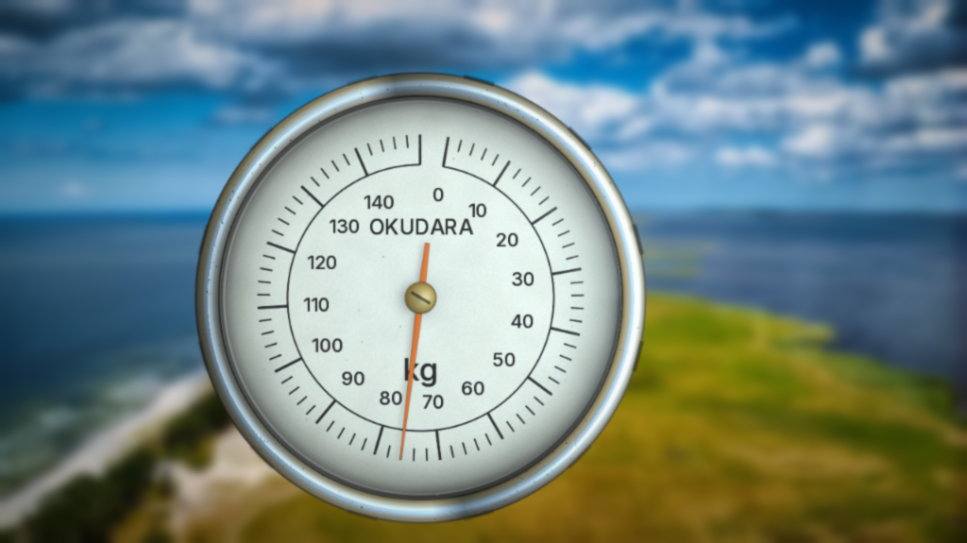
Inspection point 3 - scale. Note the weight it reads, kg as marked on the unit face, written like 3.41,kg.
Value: 76,kg
